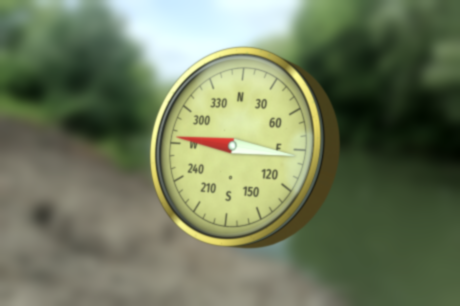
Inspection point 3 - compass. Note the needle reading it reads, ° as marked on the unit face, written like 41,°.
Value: 275,°
